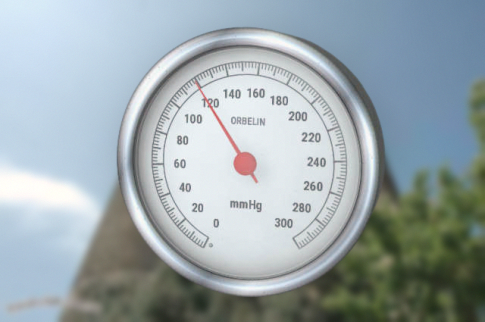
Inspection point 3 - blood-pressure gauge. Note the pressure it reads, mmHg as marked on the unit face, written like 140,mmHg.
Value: 120,mmHg
